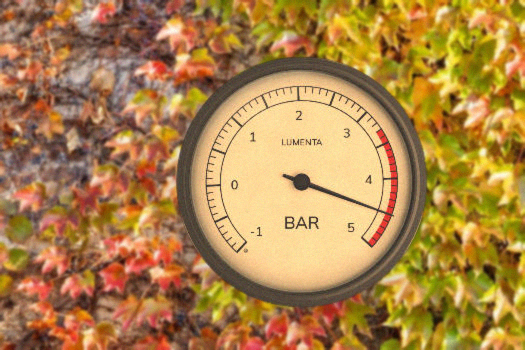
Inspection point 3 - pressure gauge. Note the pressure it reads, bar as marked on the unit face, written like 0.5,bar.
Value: 4.5,bar
